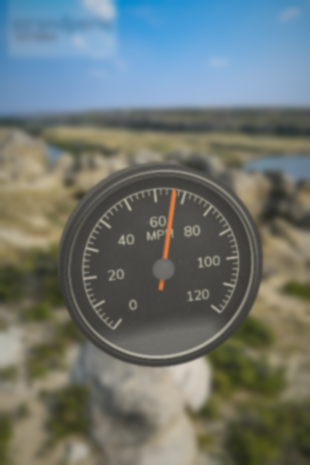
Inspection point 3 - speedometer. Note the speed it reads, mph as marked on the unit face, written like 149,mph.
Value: 66,mph
